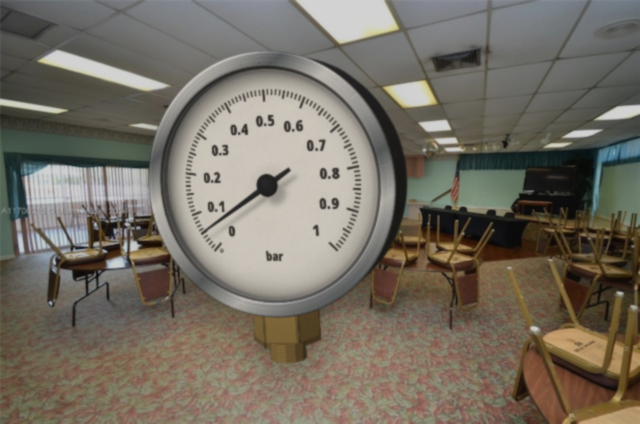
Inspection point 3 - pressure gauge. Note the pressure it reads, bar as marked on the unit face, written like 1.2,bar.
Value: 0.05,bar
